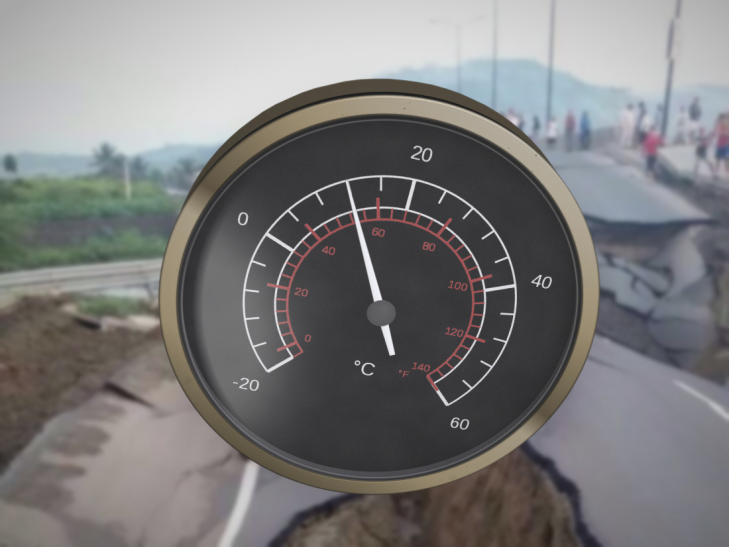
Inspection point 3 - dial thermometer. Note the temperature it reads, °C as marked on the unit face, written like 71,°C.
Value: 12,°C
